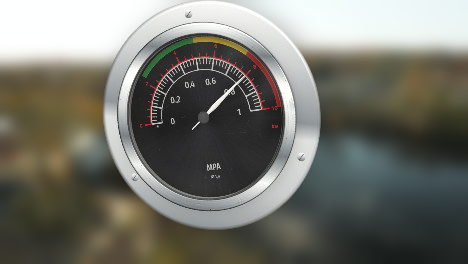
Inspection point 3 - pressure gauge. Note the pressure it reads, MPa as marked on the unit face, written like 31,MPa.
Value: 0.8,MPa
